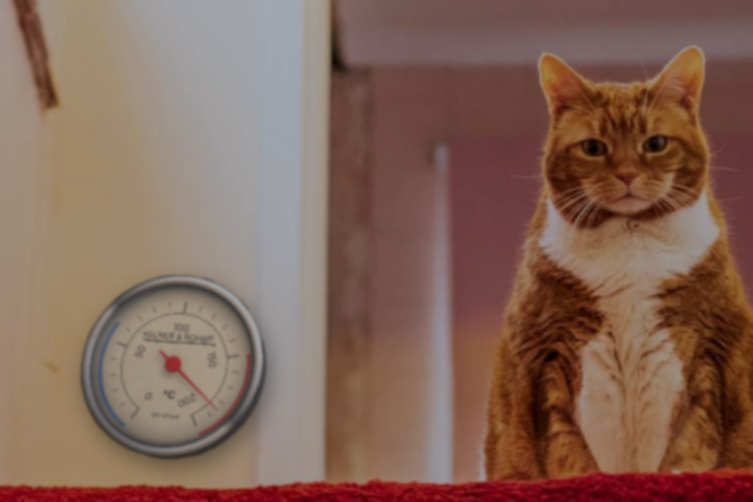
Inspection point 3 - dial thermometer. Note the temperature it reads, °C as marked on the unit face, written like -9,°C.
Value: 185,°C
